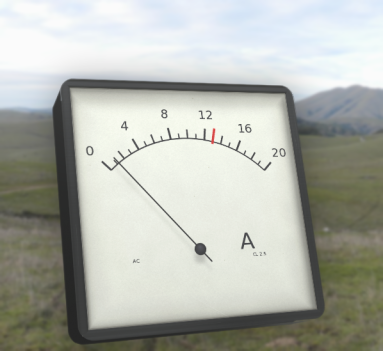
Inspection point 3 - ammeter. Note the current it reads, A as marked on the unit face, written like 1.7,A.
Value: 1,A
